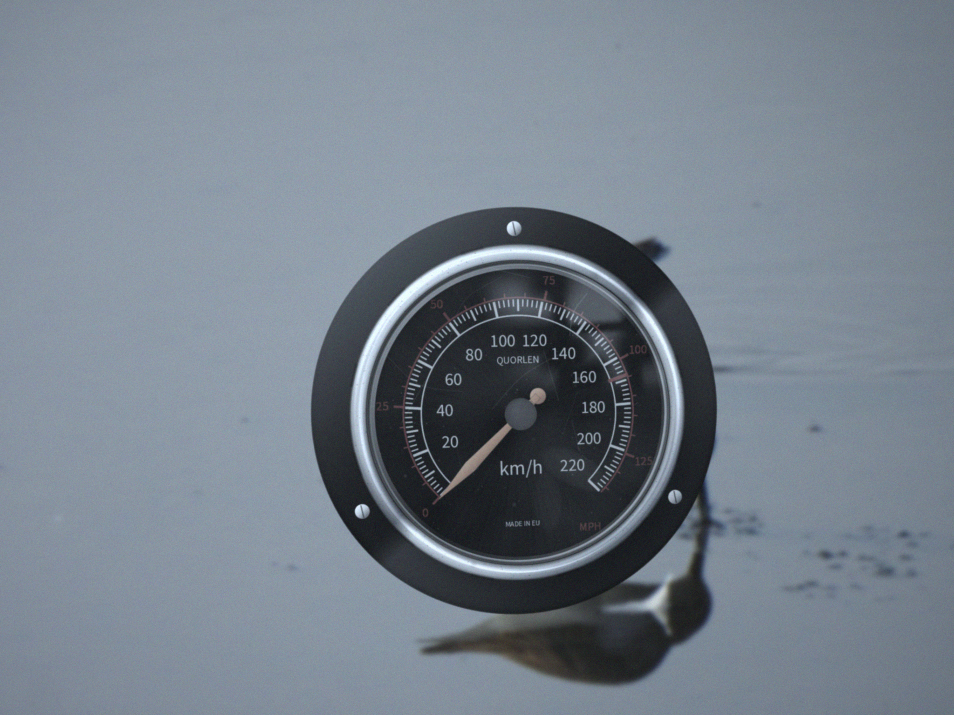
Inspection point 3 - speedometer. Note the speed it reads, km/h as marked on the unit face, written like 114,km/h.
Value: 0,km/h
